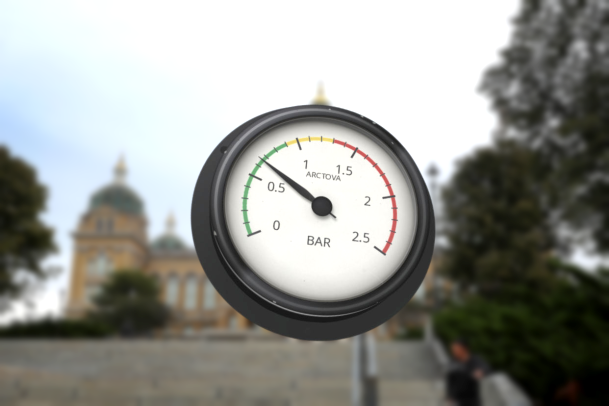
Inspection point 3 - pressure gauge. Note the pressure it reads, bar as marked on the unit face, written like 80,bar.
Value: 0.65,bar
